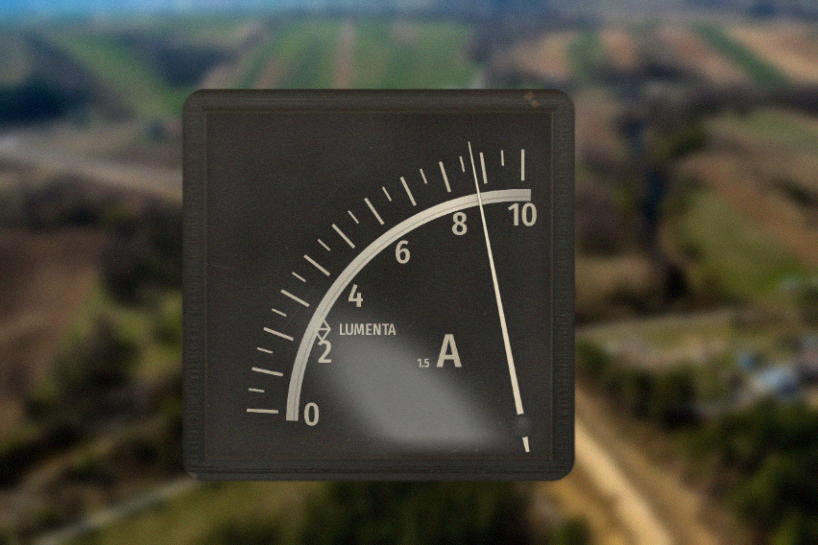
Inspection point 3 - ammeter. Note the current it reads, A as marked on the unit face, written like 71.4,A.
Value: 8.75,A
